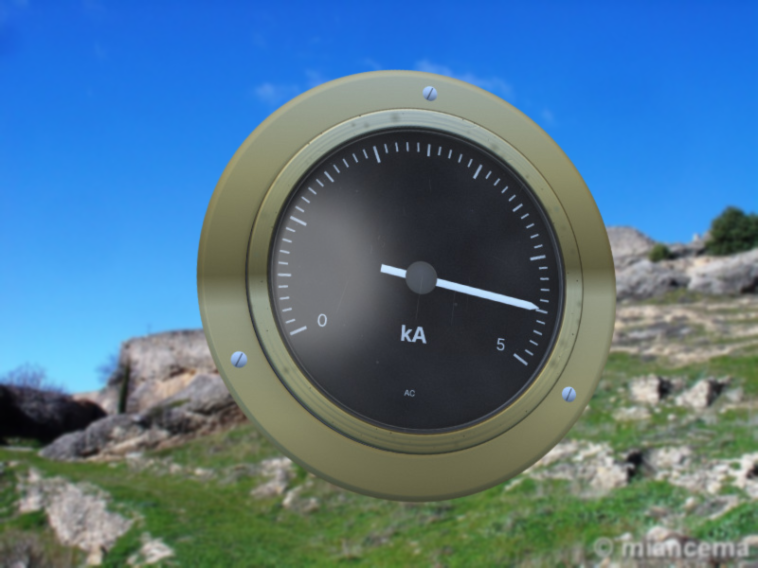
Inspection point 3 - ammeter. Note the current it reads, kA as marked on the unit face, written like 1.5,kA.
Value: 4.5,kA
